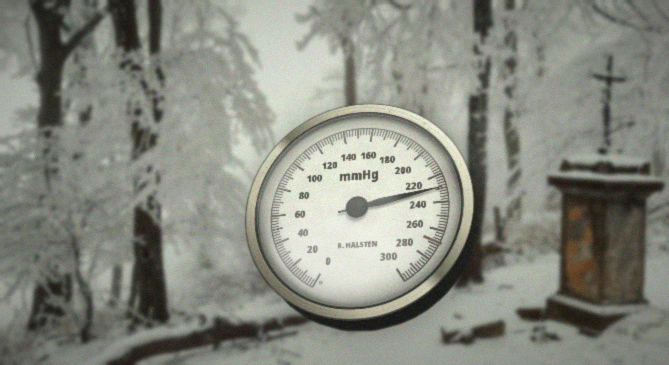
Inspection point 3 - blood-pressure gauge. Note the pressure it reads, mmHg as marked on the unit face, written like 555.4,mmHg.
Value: 230,mmHg
